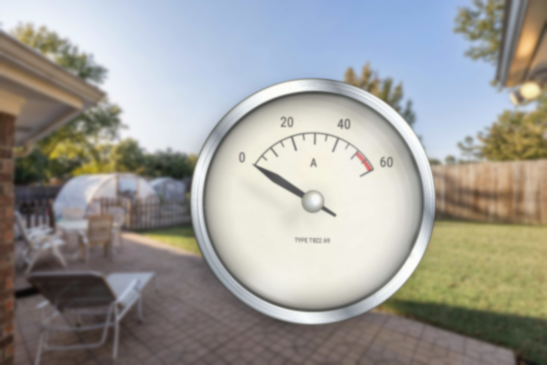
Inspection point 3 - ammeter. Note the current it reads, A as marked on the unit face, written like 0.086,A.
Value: 0,A
